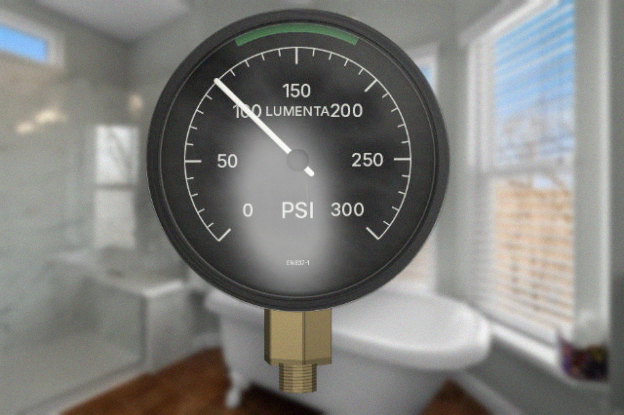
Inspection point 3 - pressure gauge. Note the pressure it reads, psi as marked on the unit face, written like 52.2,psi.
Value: 100,psi
